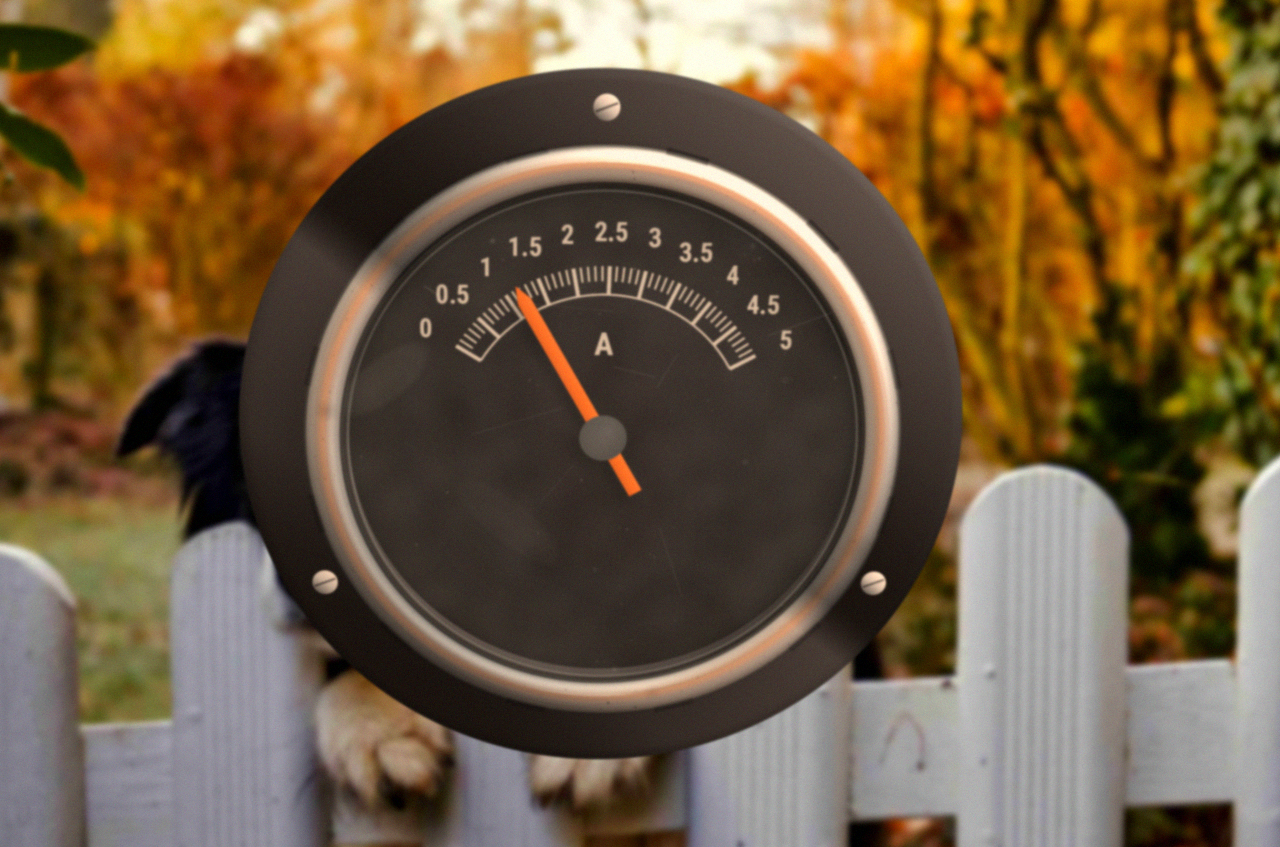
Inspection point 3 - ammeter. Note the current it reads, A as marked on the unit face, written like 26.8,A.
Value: 1.2,A
